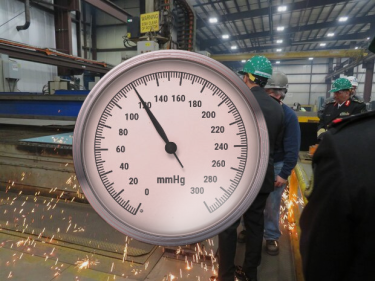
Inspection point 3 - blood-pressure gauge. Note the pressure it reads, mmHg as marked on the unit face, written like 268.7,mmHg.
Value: 120,mmHg
